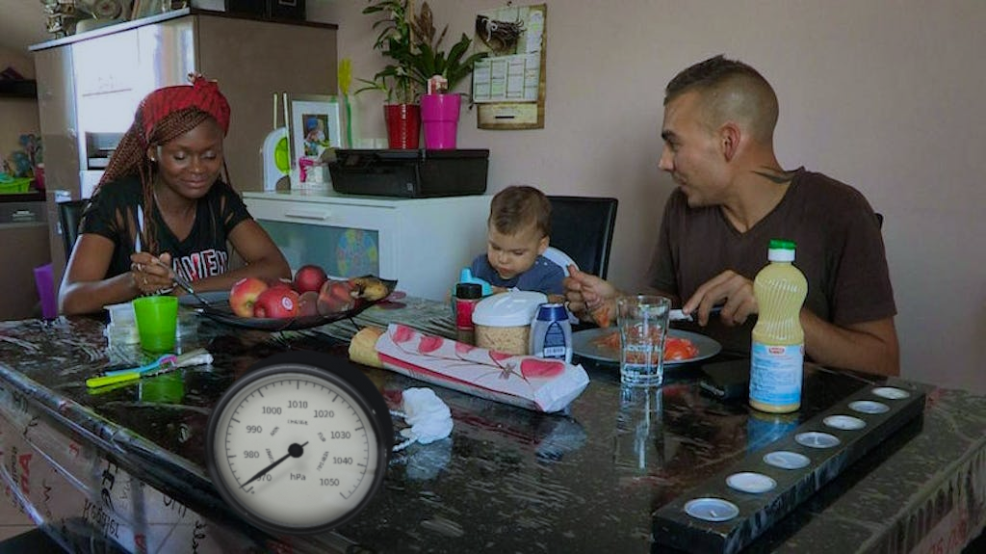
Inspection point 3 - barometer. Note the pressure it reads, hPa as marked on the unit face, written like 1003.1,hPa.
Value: 972,hPa
